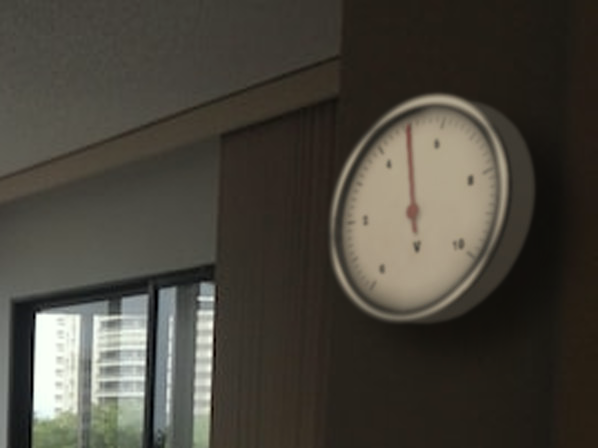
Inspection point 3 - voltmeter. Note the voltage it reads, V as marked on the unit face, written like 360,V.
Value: 5,V
